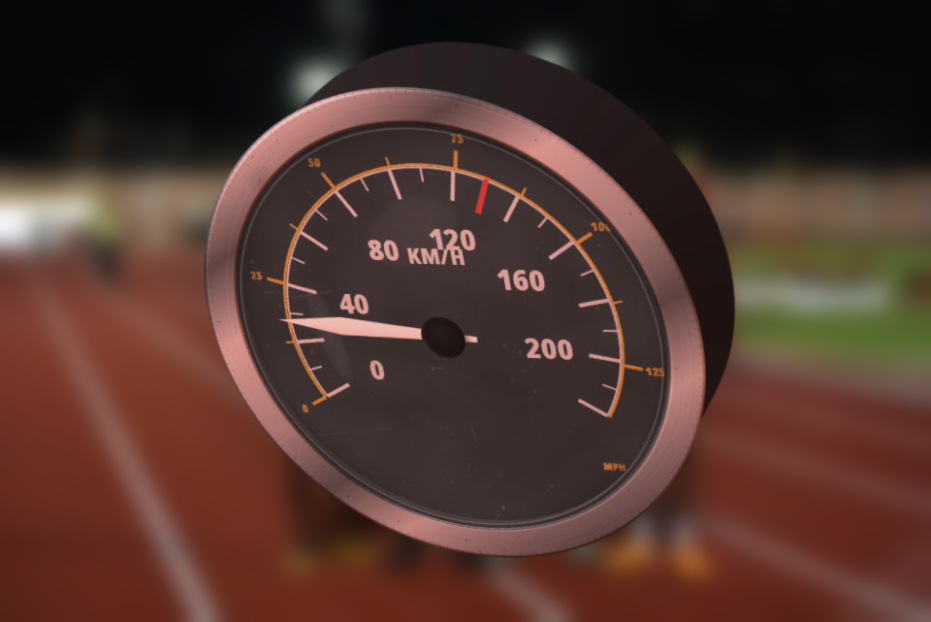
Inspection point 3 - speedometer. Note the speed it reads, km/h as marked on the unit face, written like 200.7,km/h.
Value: 30,km/h
